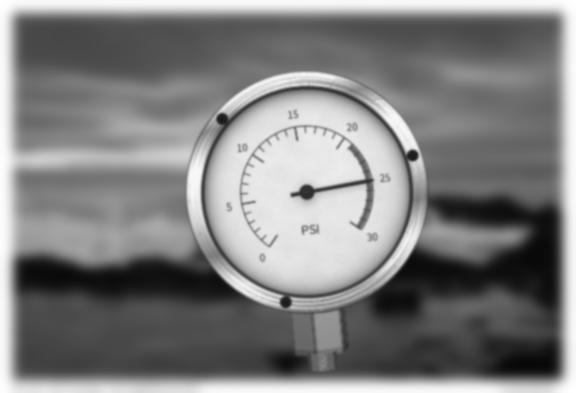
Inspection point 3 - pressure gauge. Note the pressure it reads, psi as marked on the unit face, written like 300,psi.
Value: 25,psi
